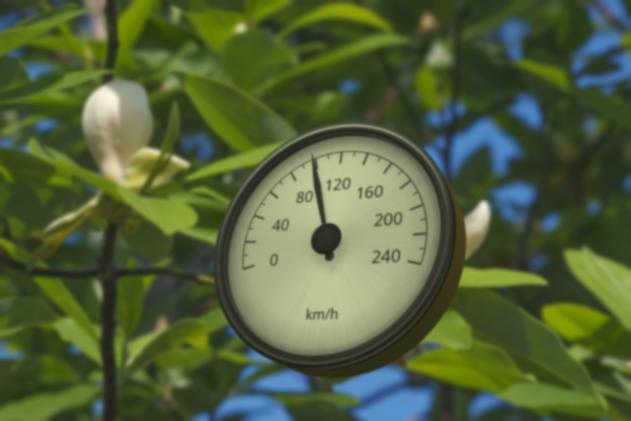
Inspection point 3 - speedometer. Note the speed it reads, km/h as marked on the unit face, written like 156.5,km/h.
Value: 100,km/h
